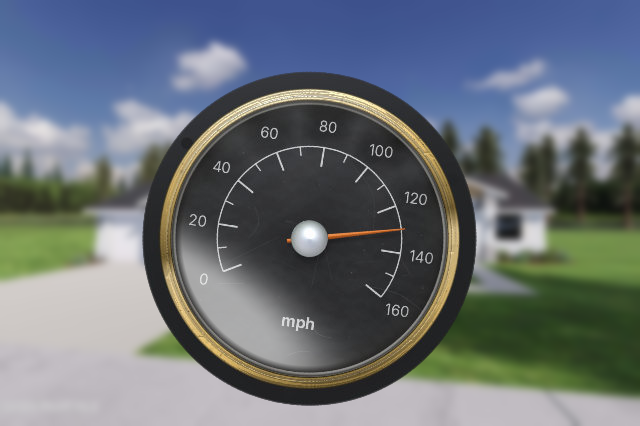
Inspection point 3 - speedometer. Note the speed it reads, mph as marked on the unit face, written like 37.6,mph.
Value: 130,mph
